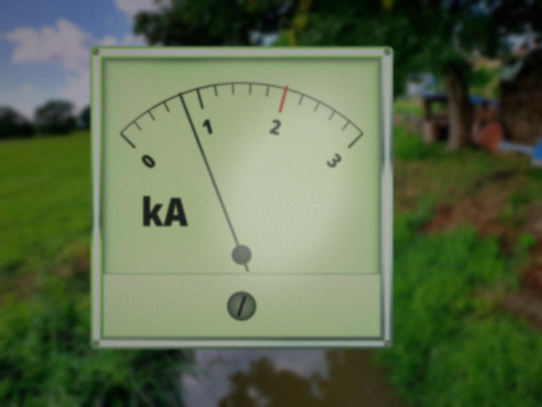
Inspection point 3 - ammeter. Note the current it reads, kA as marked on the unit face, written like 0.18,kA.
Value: 0.8,kA
